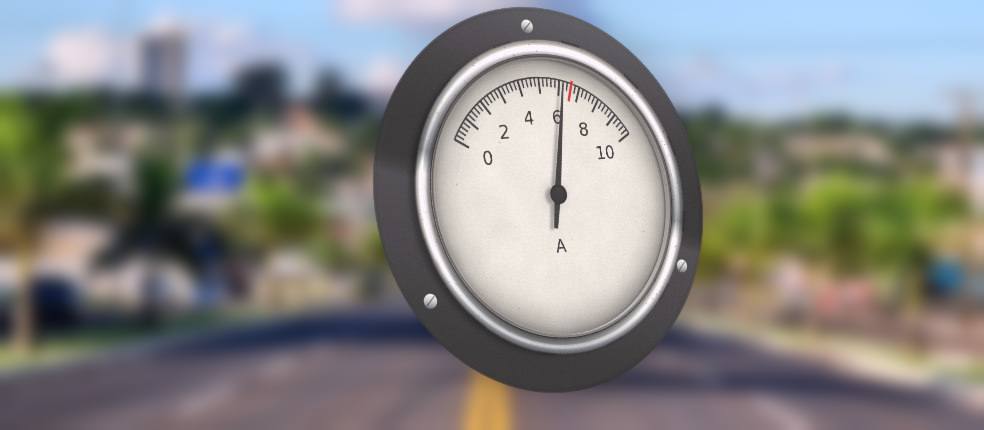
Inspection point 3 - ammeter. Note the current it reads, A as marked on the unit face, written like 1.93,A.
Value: 6,A
